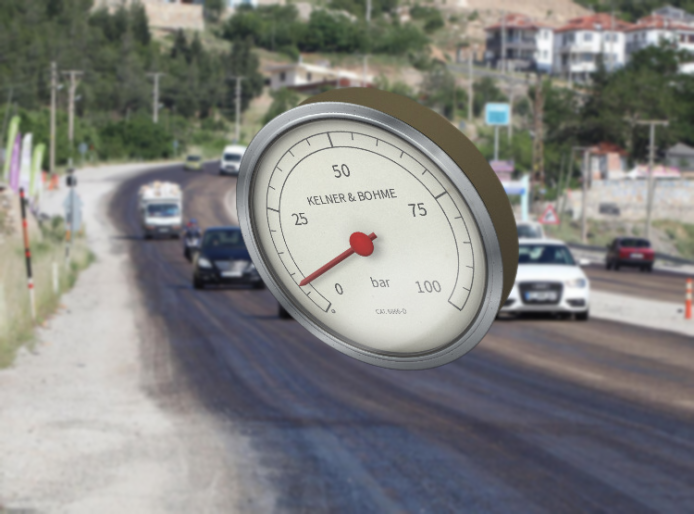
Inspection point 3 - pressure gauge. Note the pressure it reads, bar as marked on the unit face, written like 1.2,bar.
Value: 7.5,bar
